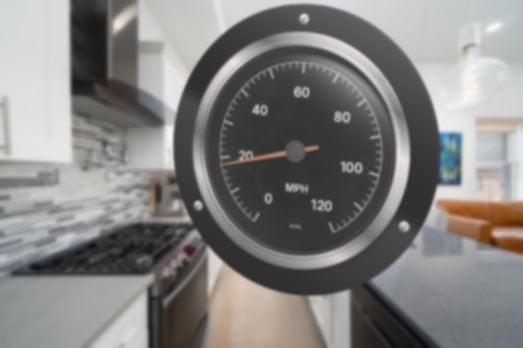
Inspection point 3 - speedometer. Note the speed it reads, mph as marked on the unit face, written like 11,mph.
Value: 18,mph
